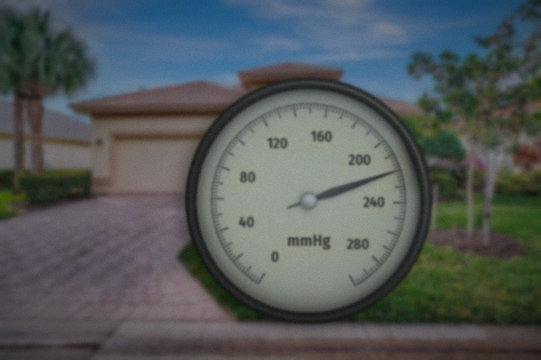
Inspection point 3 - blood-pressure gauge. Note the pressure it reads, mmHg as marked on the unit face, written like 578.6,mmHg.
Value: 220,mmHg
